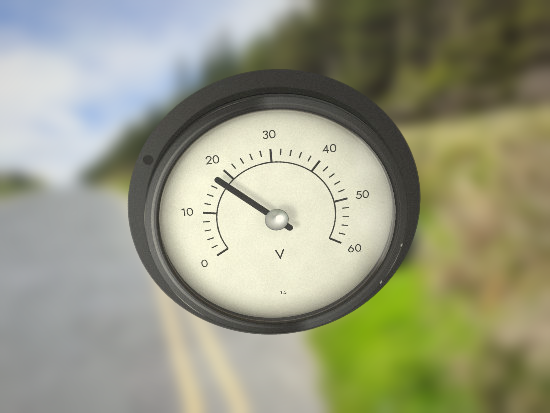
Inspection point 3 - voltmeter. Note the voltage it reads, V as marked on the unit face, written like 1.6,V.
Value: 18,V
